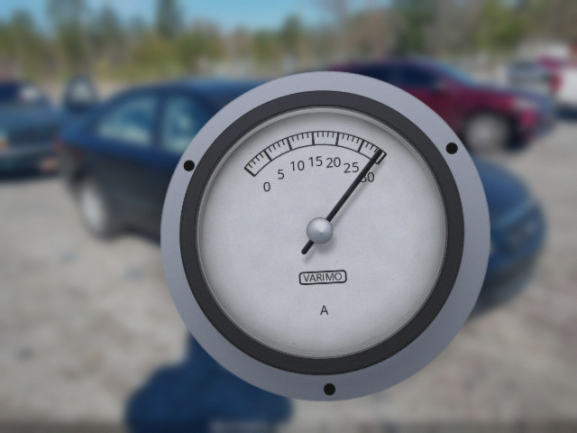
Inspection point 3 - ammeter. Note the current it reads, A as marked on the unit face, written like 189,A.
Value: 29,A
